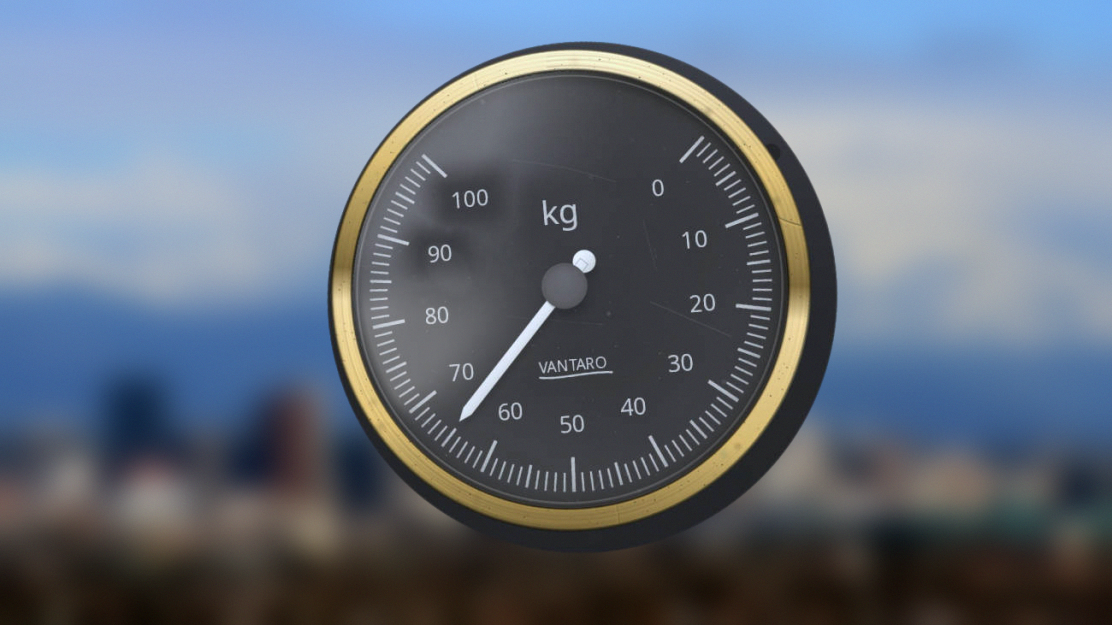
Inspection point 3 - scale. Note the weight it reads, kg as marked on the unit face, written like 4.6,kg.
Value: 65,kg
